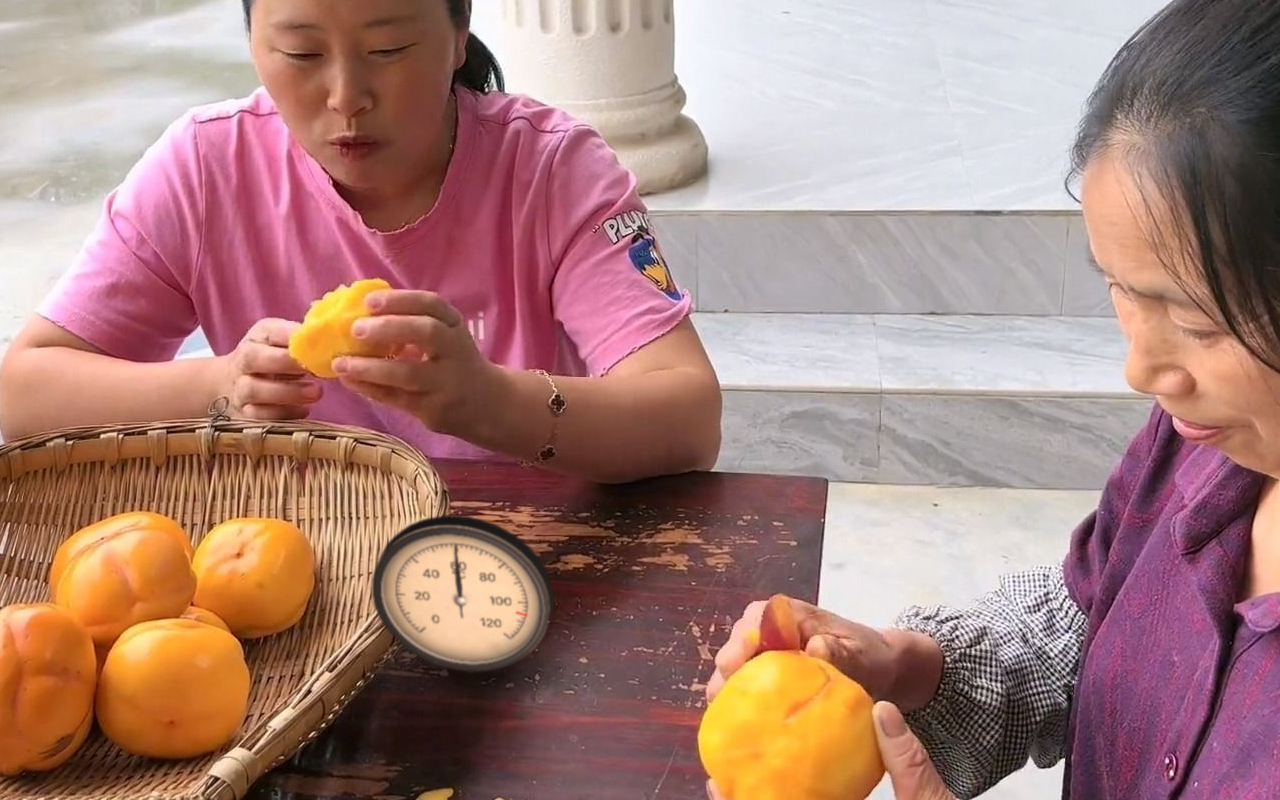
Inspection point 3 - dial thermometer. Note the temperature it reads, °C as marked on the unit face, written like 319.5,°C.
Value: 60,°C
